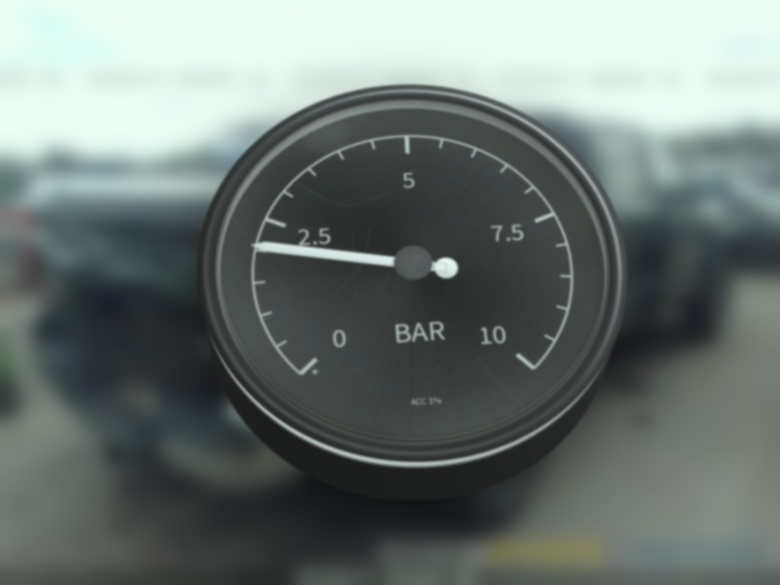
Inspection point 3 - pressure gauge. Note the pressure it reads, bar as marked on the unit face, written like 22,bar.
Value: 2,bar
